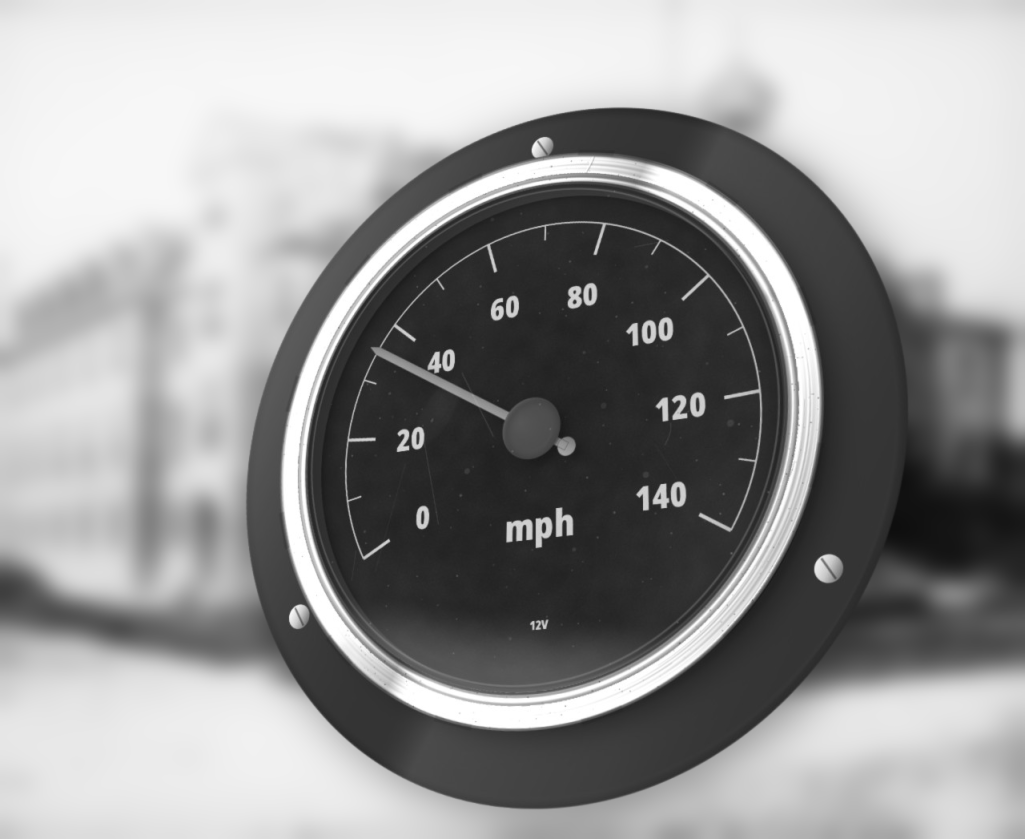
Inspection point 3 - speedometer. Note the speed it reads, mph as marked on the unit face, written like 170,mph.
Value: 35,mph
